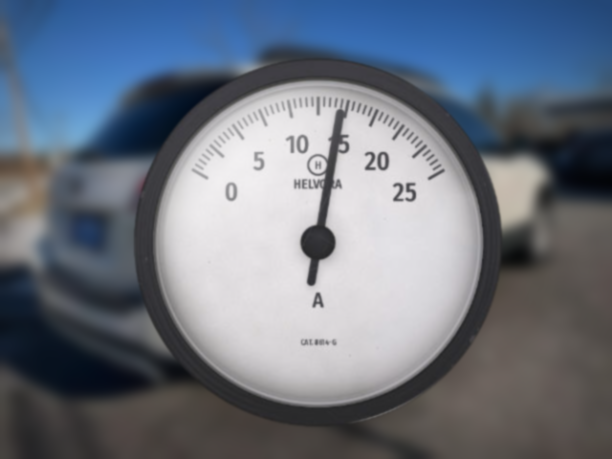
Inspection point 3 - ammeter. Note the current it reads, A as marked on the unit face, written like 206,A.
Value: 14.5,A
